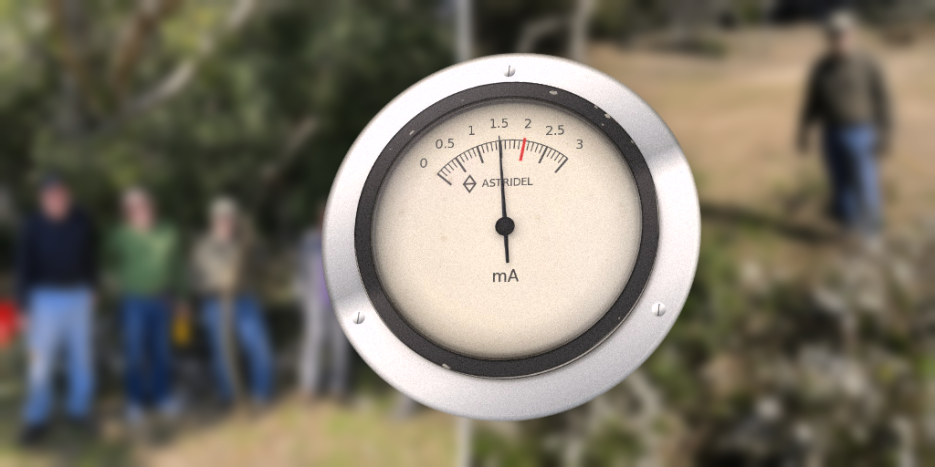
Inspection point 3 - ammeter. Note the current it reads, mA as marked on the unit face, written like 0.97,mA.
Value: 1.5,mA
